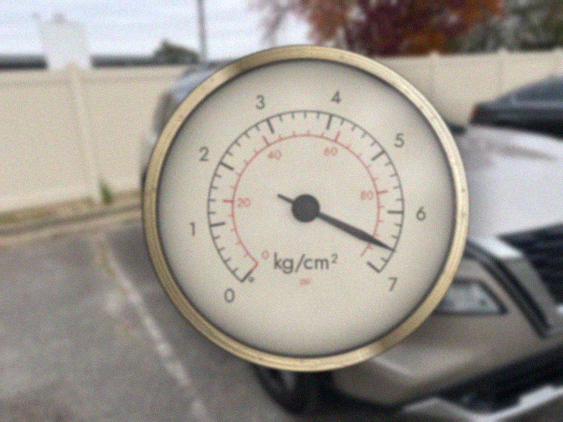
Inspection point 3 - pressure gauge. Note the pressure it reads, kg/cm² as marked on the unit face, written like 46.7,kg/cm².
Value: 6.6,kg/cm²
